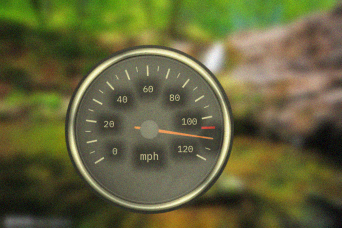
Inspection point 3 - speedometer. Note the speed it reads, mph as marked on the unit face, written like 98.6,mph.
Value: 110,mph
